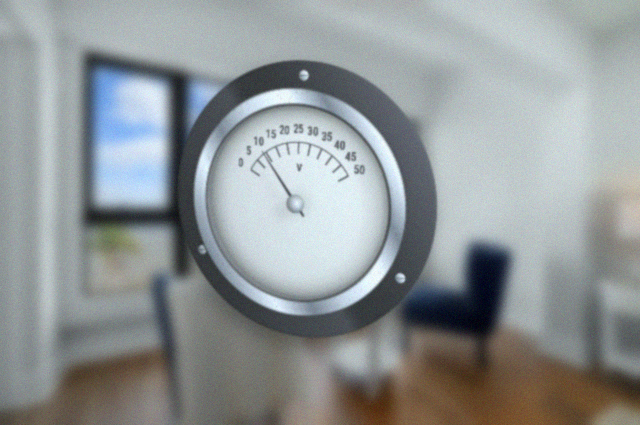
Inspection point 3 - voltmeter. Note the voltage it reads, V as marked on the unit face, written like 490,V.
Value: 10,V
